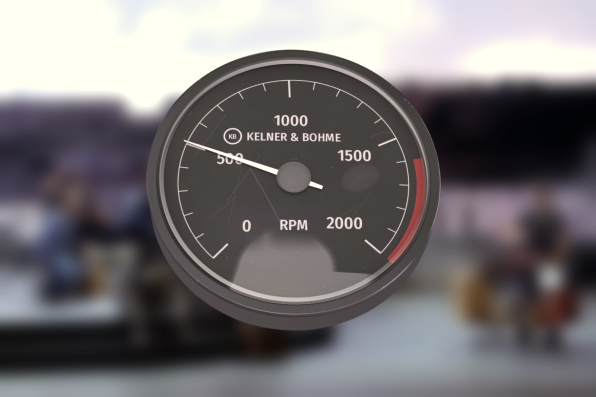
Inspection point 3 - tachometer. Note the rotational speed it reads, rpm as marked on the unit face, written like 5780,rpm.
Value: 500,rpm
